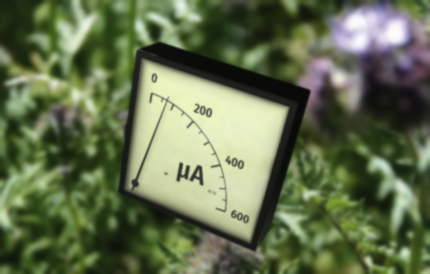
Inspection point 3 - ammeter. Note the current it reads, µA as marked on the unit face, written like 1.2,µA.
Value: 75,µA
